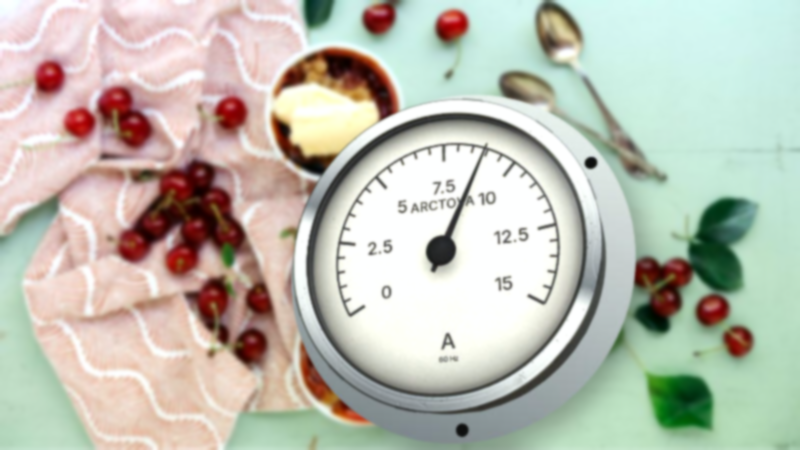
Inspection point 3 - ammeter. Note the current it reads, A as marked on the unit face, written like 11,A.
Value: 9,A
